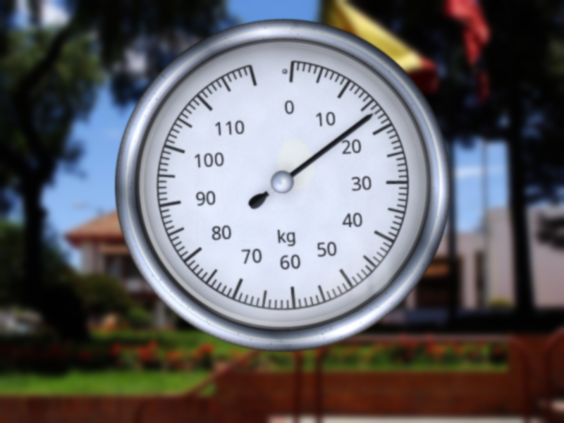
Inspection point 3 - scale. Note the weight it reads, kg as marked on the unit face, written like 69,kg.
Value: 17,kg
